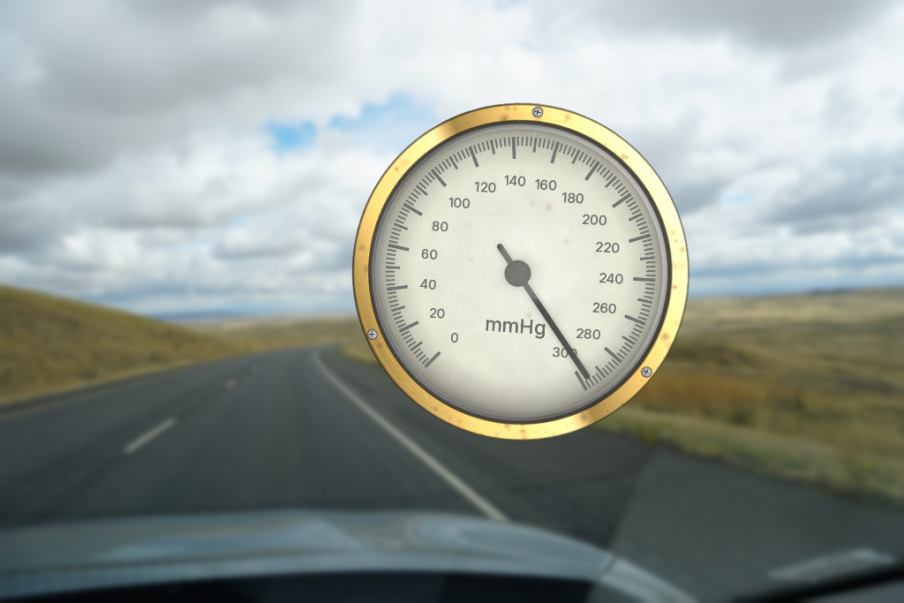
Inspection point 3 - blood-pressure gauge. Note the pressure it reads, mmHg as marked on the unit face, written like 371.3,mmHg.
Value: 296,mmHg
